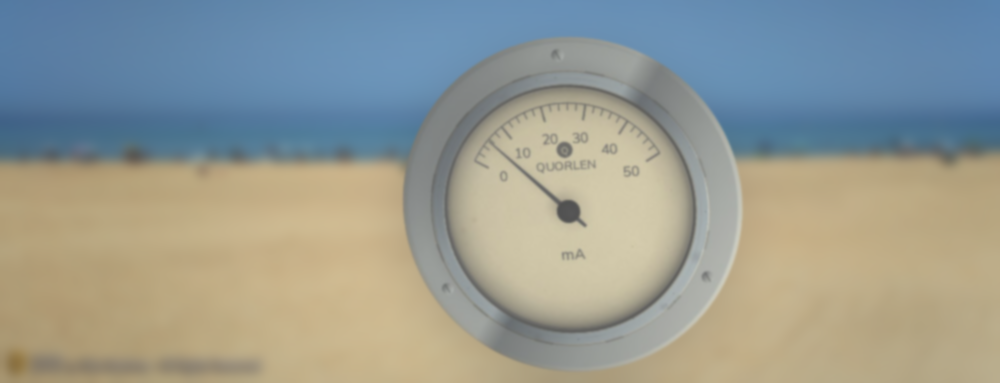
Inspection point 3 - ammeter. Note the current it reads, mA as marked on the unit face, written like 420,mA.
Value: 6,mA
